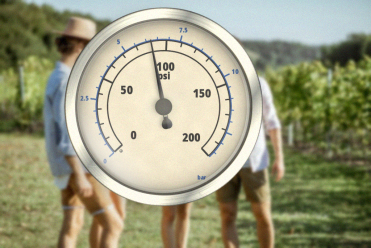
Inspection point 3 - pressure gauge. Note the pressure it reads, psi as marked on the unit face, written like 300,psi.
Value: 90,psi
